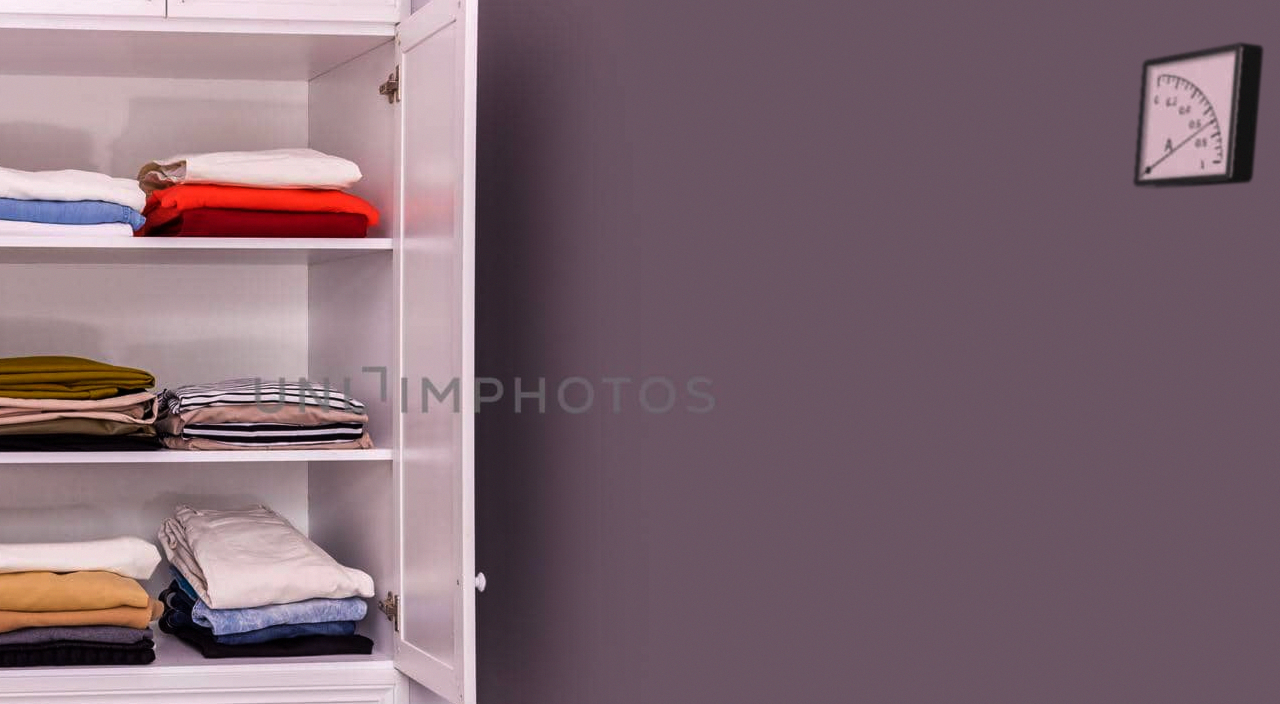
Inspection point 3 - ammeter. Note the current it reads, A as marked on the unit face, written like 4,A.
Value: 0.7,A
